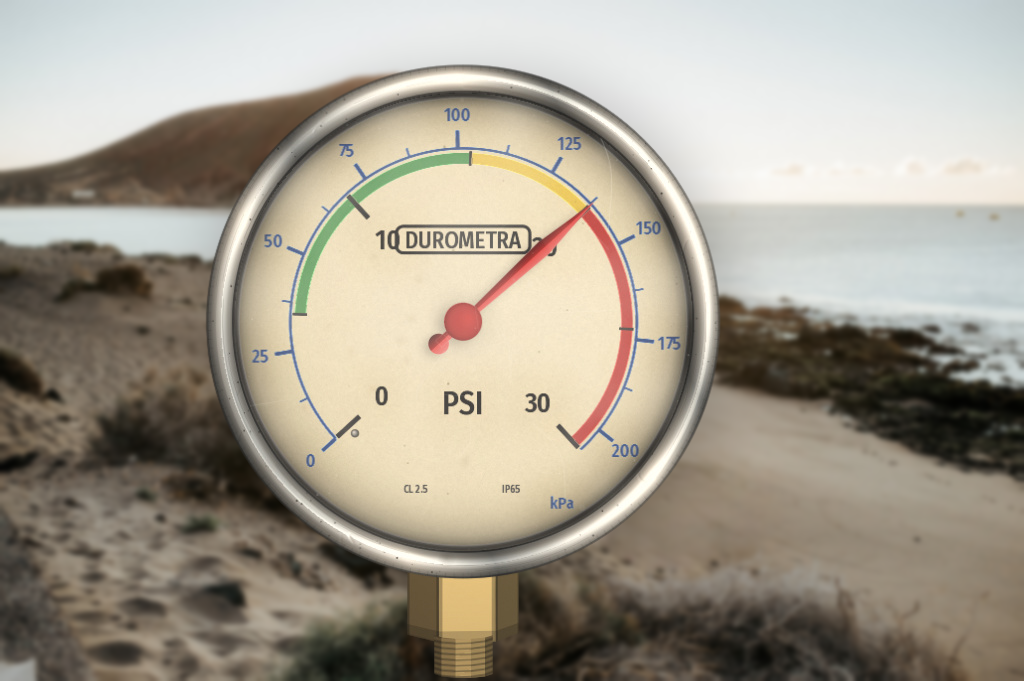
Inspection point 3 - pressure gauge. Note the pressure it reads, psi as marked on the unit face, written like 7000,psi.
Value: 20,psi
